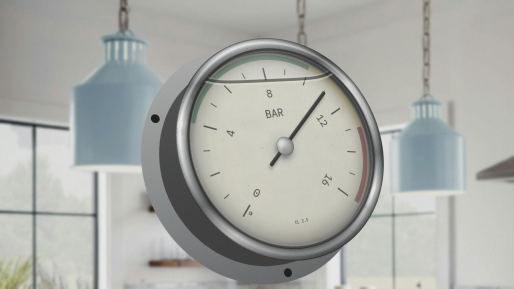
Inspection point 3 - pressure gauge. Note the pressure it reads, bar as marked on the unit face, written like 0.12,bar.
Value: 11,bar
